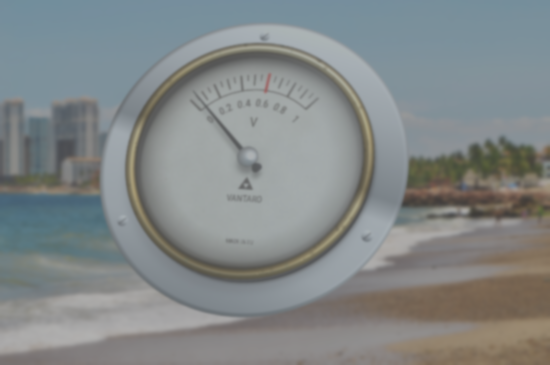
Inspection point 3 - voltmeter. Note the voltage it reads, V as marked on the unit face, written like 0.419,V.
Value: 0.05,V
